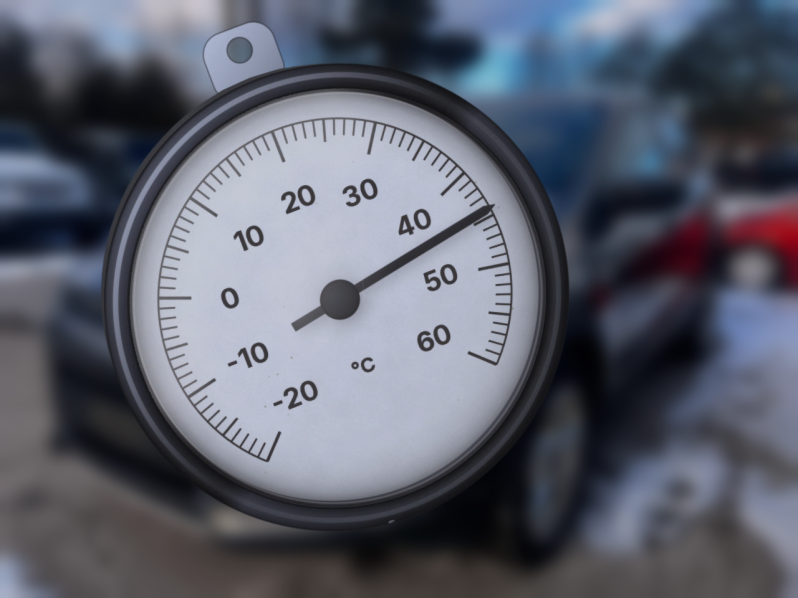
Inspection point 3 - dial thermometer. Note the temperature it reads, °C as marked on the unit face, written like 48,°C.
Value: 44,°C
